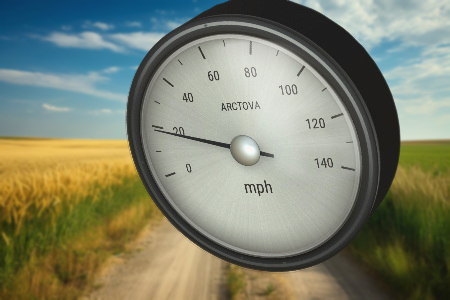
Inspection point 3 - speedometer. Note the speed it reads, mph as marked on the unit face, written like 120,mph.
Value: 20,mph
